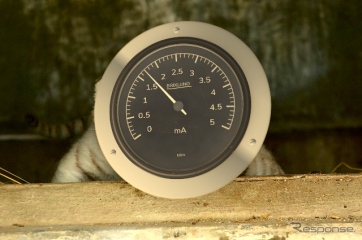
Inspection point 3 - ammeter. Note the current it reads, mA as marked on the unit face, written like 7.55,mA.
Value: 1.7,mA
